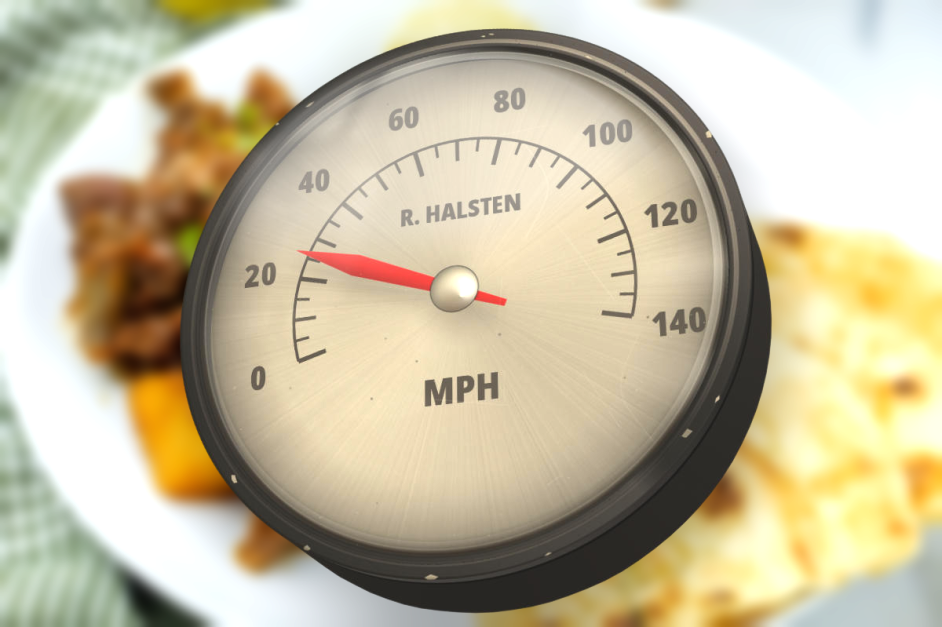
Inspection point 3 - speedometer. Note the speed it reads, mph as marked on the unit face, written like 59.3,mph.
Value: 25,mph
